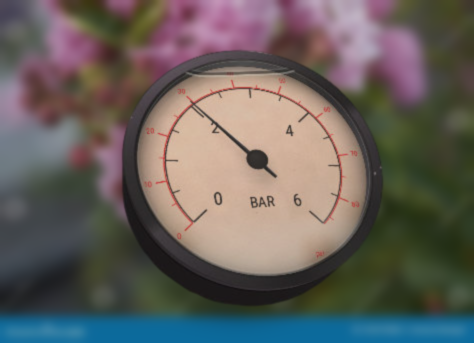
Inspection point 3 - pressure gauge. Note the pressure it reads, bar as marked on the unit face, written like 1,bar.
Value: 2,bar
